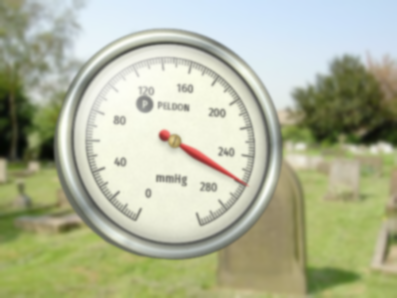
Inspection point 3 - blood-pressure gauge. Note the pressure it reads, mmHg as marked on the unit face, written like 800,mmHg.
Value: 260,mmHg
